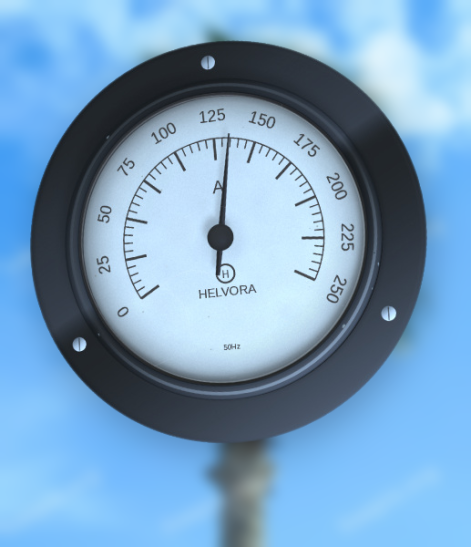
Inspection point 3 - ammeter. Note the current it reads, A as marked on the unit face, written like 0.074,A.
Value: 135,A
